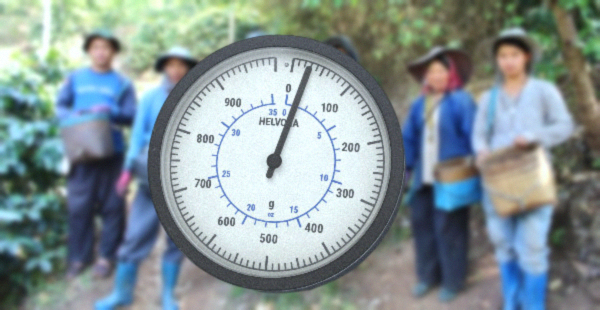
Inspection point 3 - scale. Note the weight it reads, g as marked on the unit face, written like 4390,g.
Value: 30,g
